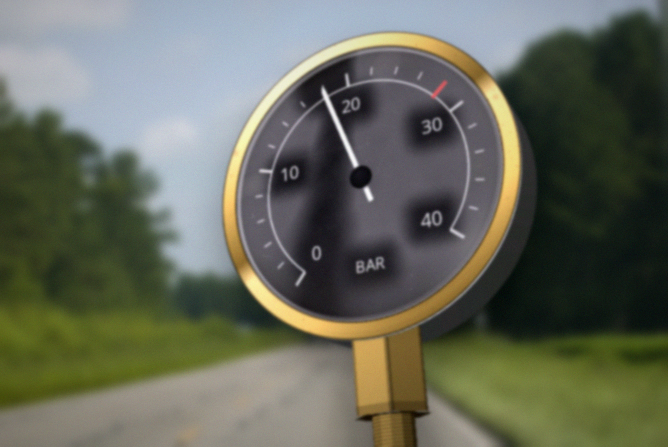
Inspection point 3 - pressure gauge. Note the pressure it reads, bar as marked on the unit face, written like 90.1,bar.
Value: 18,bar
